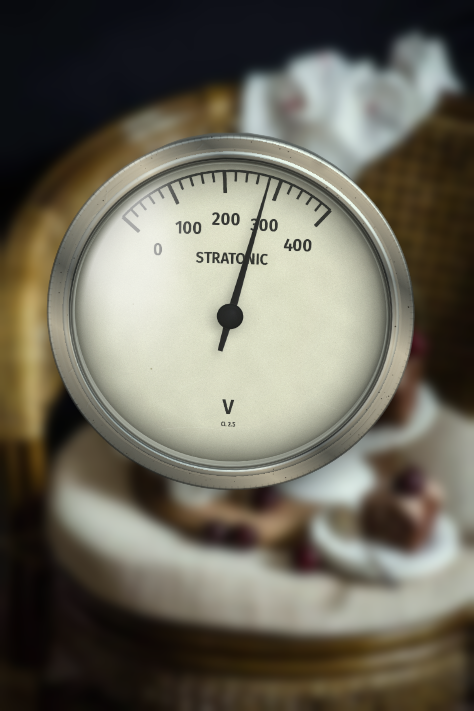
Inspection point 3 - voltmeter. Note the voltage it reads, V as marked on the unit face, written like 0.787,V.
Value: 280,V
